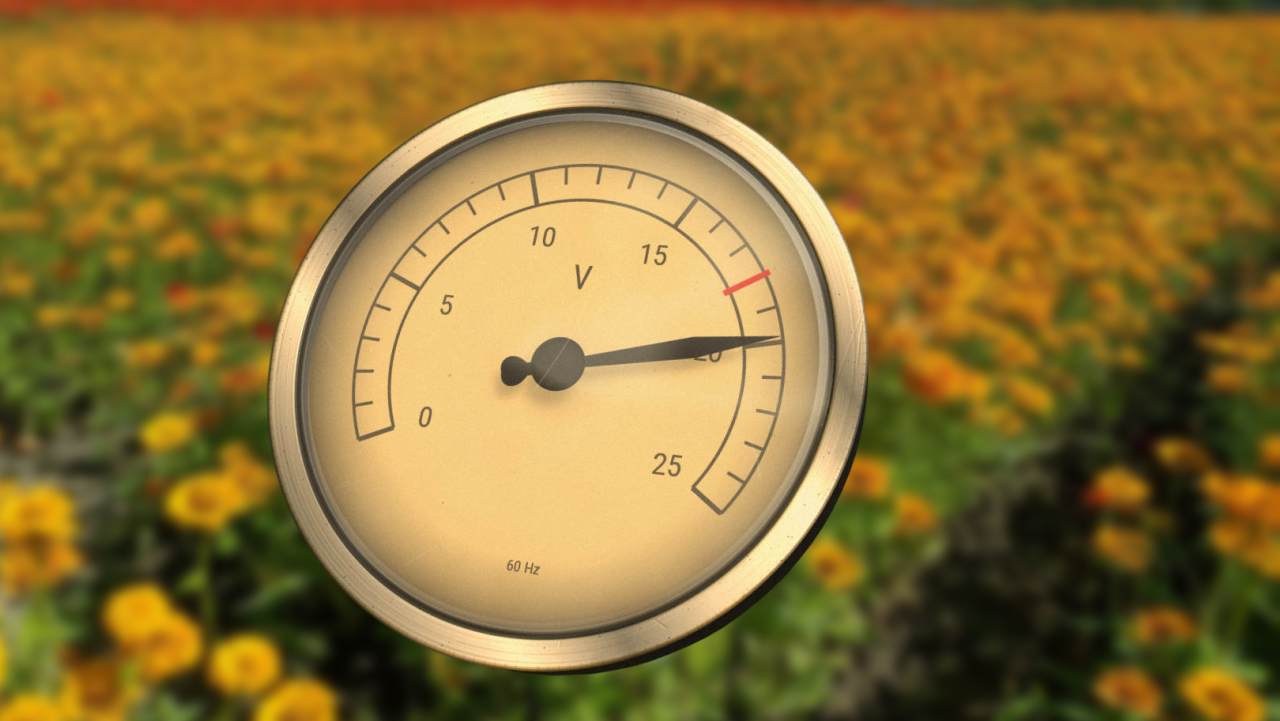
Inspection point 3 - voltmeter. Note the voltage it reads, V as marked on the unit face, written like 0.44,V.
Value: 20,V
